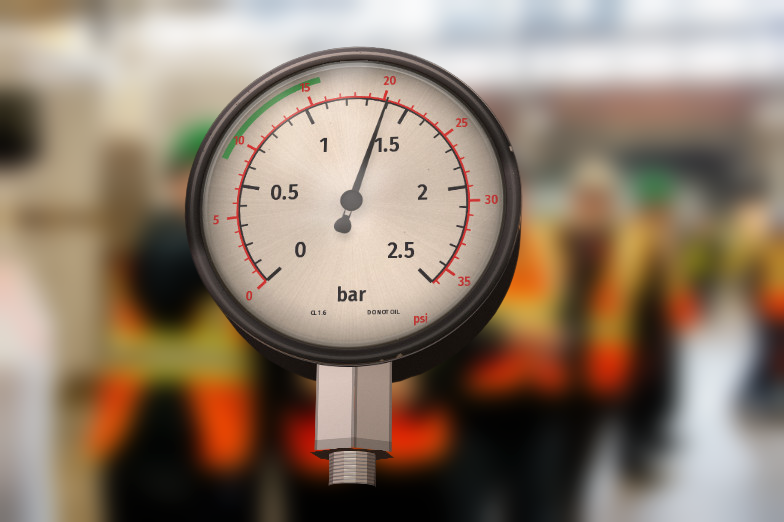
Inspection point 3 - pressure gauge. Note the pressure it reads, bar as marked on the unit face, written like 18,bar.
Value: 1.4,bar
